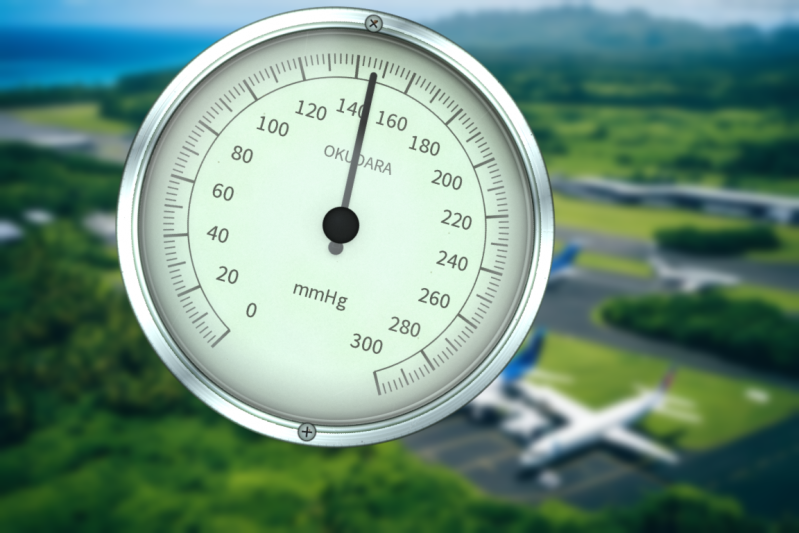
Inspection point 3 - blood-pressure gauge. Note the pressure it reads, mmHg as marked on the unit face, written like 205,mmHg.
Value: 146,mmHg
